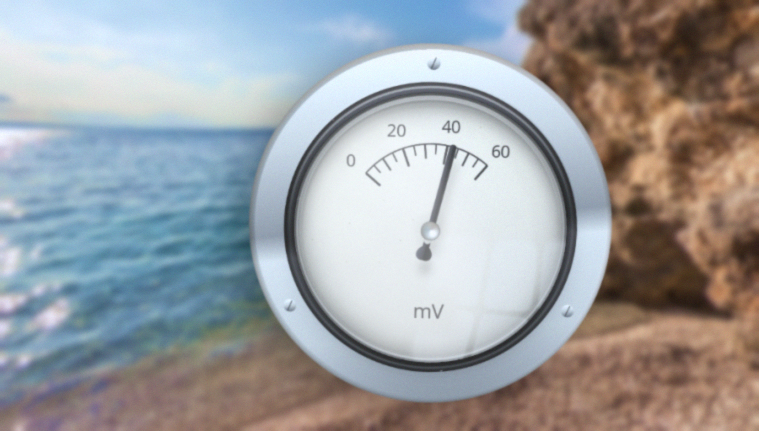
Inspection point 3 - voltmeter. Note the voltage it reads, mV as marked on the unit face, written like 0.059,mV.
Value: 42.5,mV
